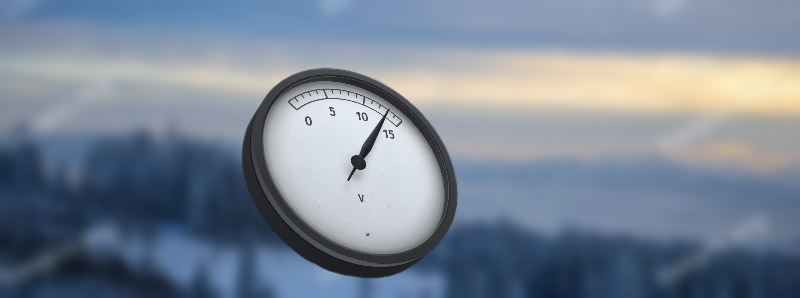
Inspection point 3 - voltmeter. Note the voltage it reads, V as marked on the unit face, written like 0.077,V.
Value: 13,V
